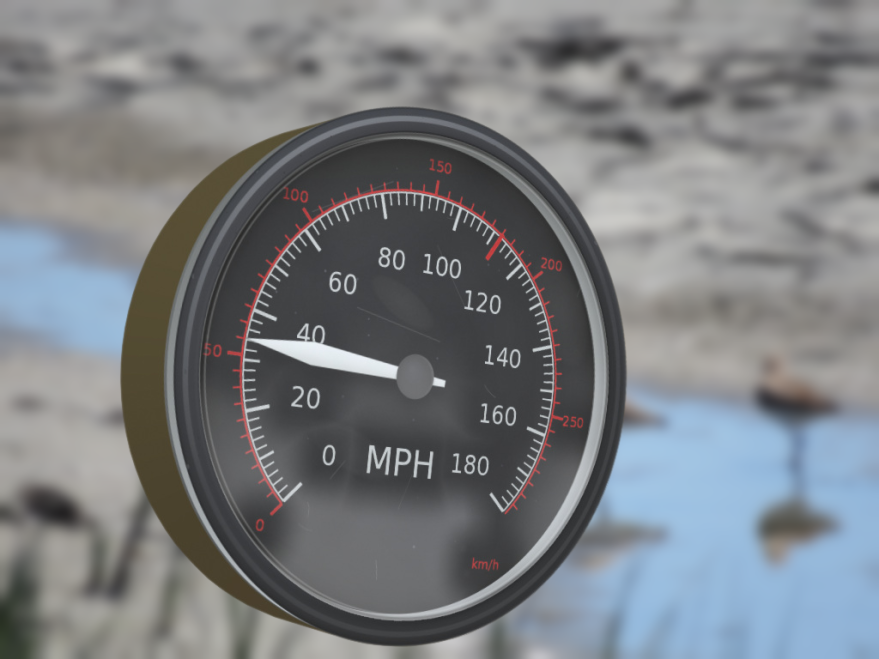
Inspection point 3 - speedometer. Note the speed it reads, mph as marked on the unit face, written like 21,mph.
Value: 34,mph
